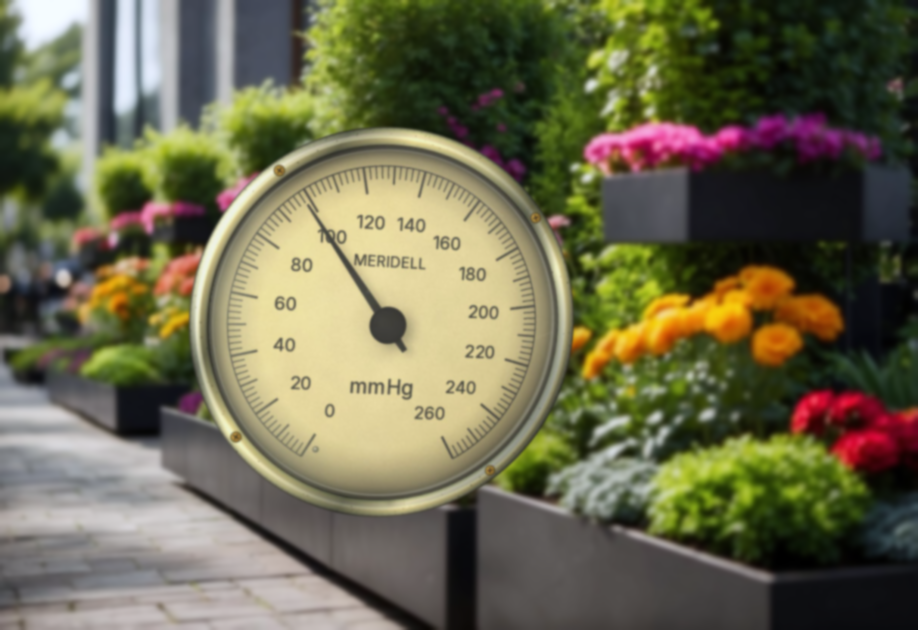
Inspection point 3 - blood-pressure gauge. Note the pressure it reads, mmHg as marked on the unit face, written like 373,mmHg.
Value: 98,mmHg
